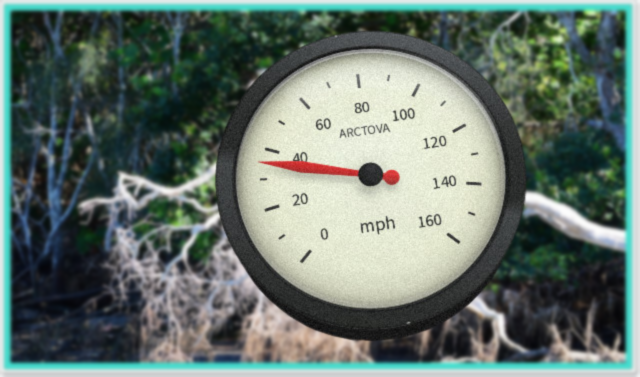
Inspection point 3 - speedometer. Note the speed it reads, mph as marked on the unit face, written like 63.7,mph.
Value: 35,mph
